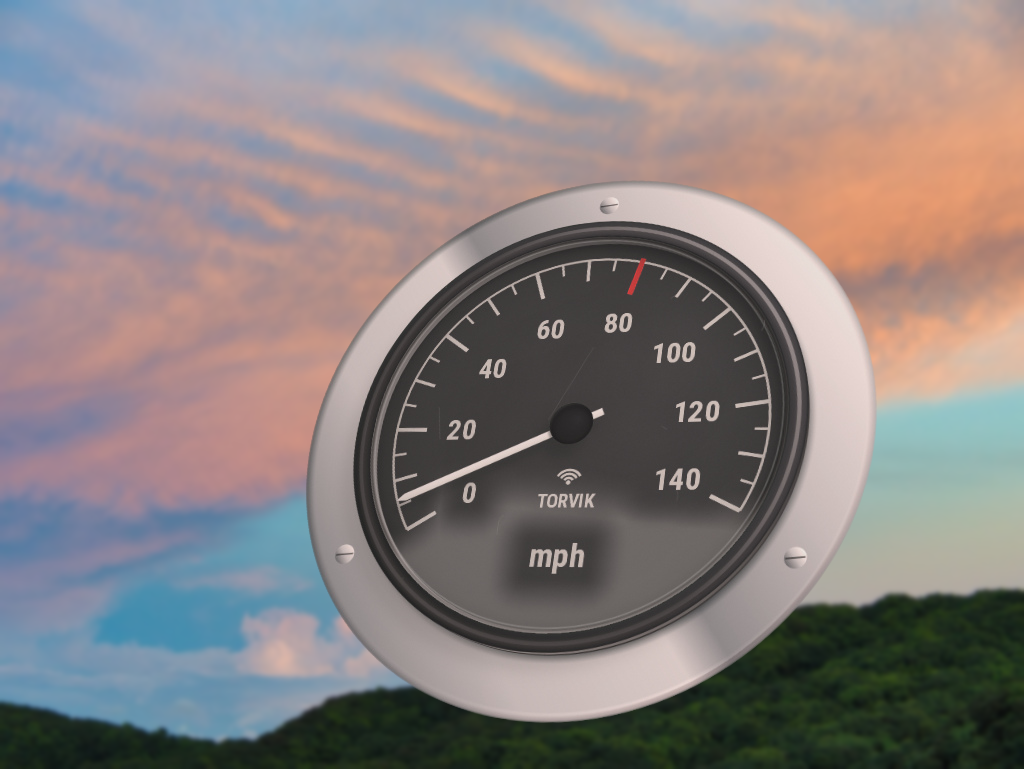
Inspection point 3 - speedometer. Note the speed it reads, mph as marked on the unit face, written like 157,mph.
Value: 5,mph
